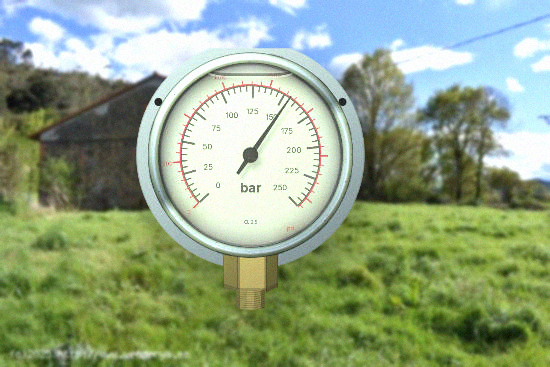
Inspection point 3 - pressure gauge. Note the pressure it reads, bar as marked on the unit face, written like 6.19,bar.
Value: 155,bar
